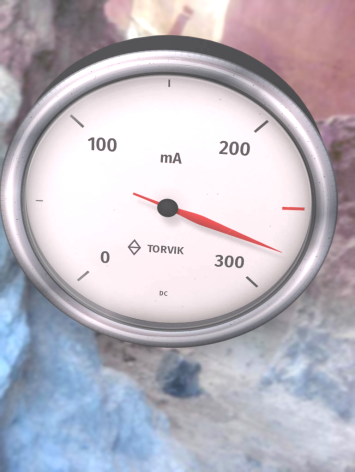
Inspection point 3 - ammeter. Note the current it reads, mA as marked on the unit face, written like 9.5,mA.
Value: 275,mA
